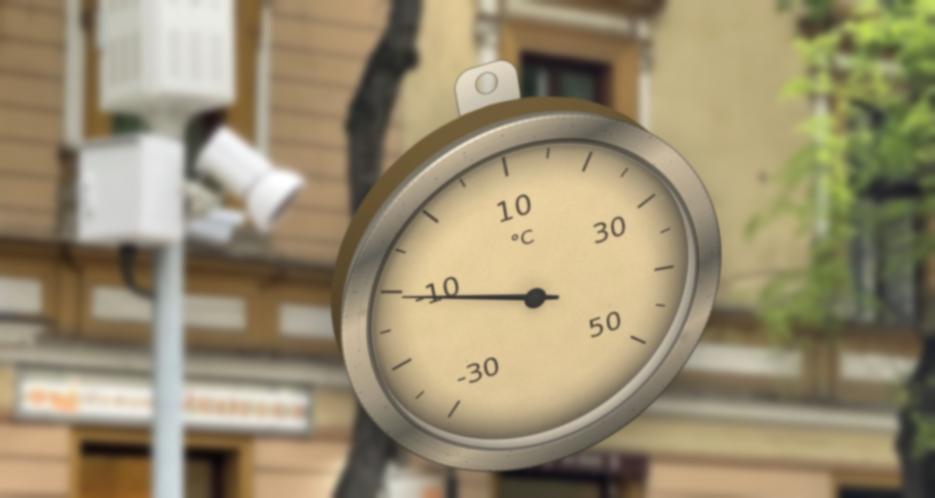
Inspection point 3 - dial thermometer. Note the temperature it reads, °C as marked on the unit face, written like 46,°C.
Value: -10,°C
